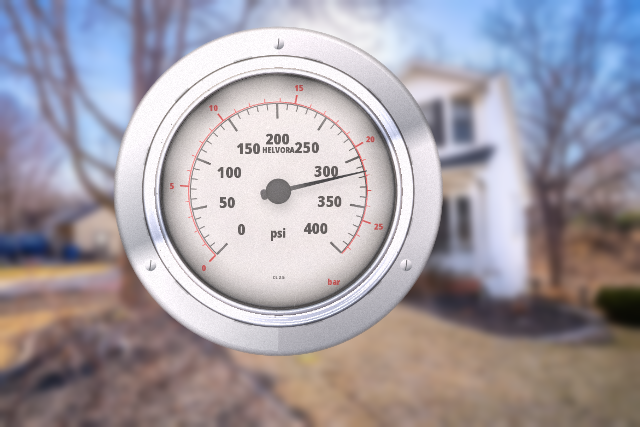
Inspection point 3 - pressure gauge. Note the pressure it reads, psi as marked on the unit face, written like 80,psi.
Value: 315,psi
